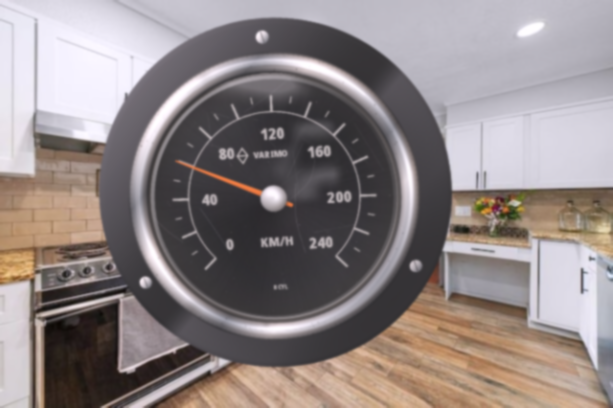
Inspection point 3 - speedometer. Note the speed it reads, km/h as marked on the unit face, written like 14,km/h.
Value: 60,km/h
